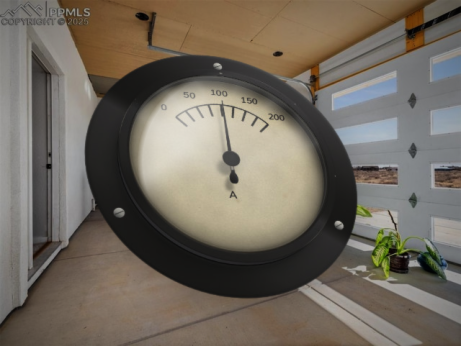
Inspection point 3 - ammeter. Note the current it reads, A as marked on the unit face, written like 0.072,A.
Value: 100,A
